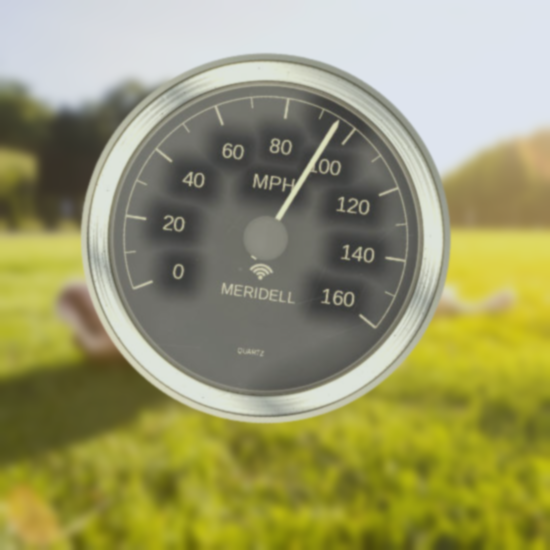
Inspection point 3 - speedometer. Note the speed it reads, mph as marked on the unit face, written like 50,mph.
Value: 95,mph
